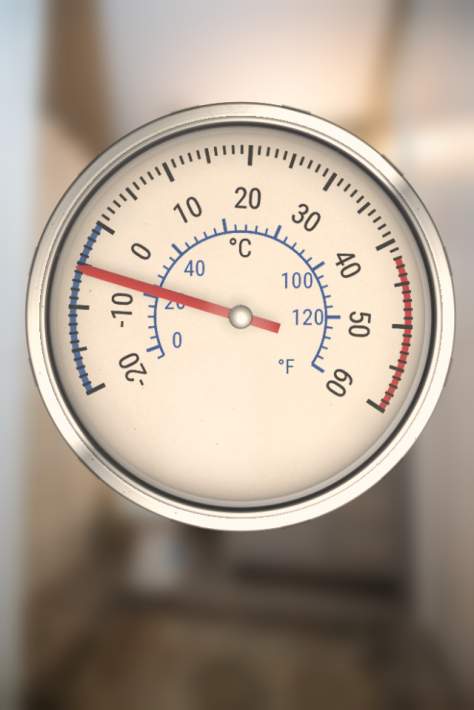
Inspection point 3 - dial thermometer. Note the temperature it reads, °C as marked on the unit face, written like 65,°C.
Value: -5.5,°C
